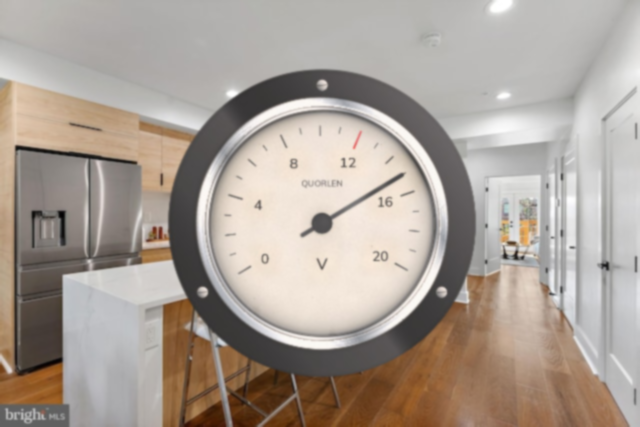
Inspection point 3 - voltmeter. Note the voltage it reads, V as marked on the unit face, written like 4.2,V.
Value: 15,V
